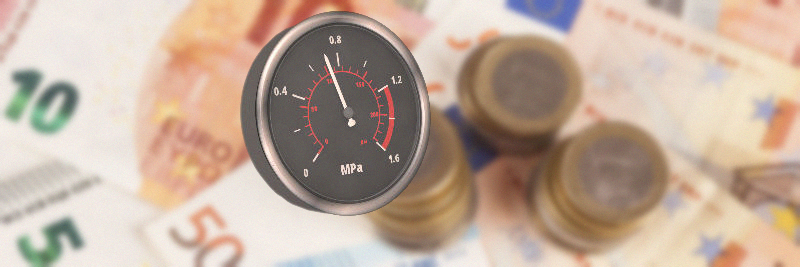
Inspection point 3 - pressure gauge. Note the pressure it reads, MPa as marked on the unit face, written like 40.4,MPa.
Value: 0.7,MPa
